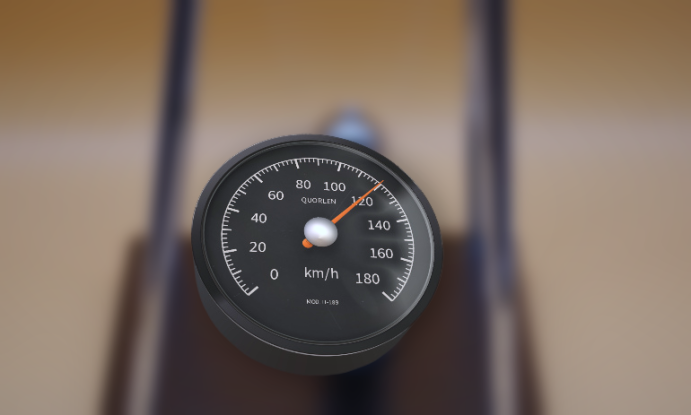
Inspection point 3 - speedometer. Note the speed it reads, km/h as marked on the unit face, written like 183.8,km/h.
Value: 120,km/h
